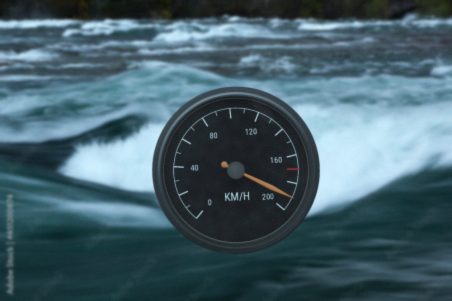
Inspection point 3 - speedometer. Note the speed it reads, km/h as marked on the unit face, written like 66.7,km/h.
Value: 190,km/h
